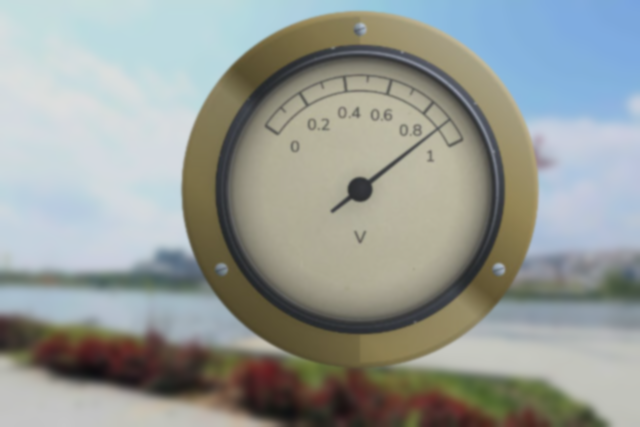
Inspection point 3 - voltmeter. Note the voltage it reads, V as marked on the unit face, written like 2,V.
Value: 0.9,V
